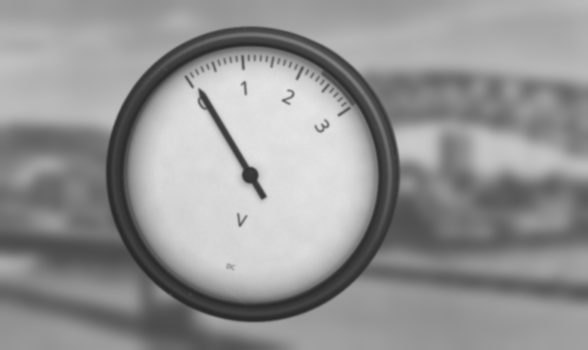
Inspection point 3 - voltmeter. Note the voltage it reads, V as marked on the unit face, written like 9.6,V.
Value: 0.1,V
